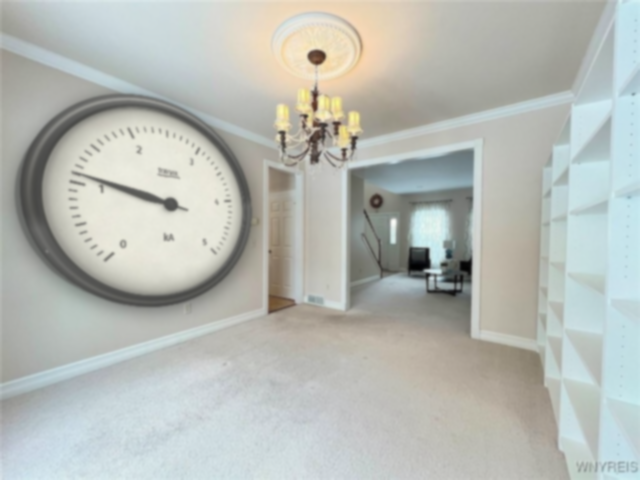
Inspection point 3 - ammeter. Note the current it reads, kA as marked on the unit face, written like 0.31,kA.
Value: 1.1,kA
